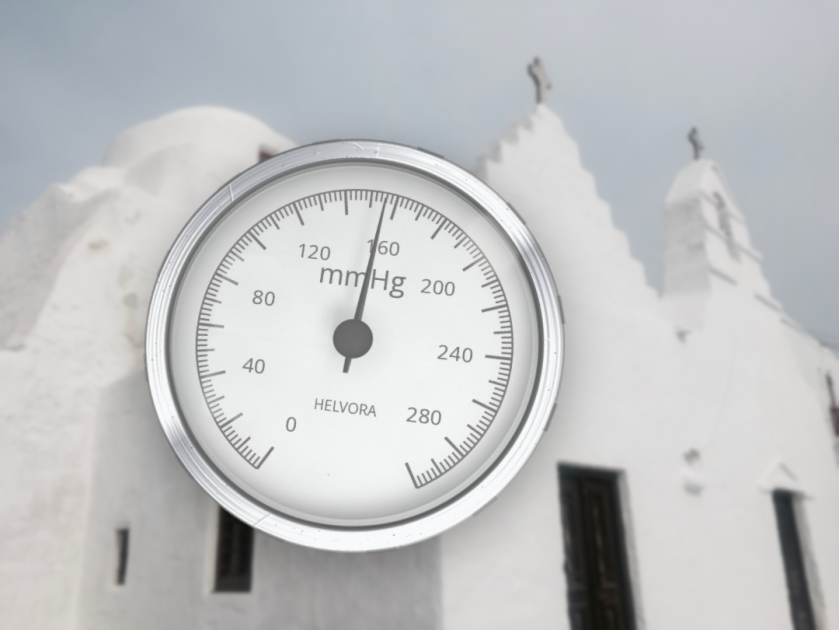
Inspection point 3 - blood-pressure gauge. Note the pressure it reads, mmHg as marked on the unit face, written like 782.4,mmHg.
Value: 156,mmHg
